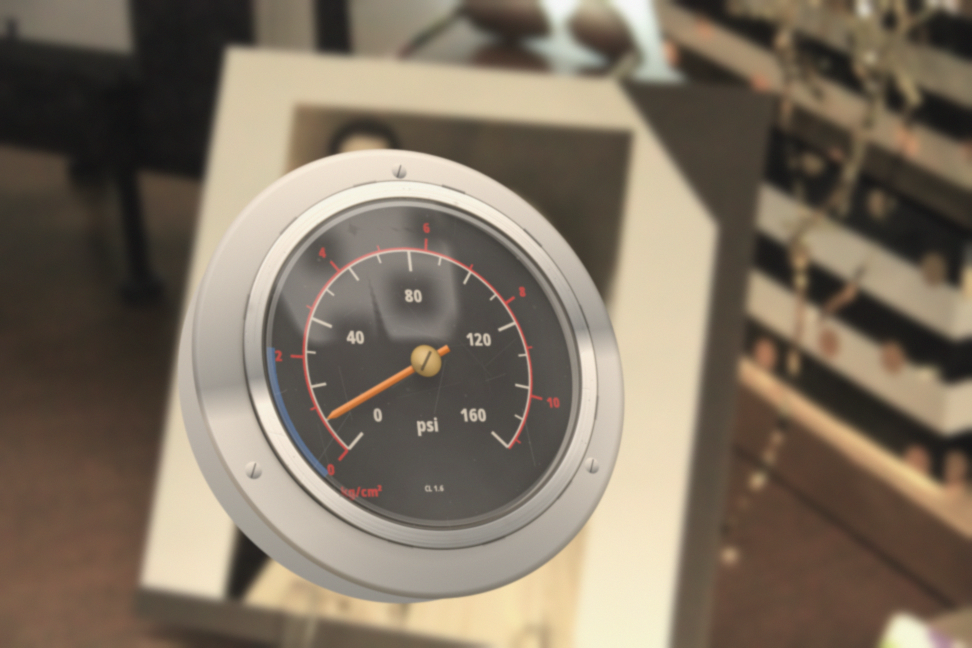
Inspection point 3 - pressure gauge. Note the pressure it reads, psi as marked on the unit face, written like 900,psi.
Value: 10,psi
